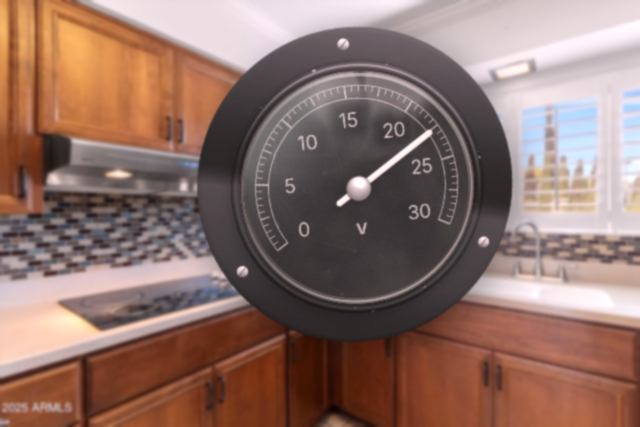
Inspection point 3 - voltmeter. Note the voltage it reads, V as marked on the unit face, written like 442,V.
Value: 22.5,V
